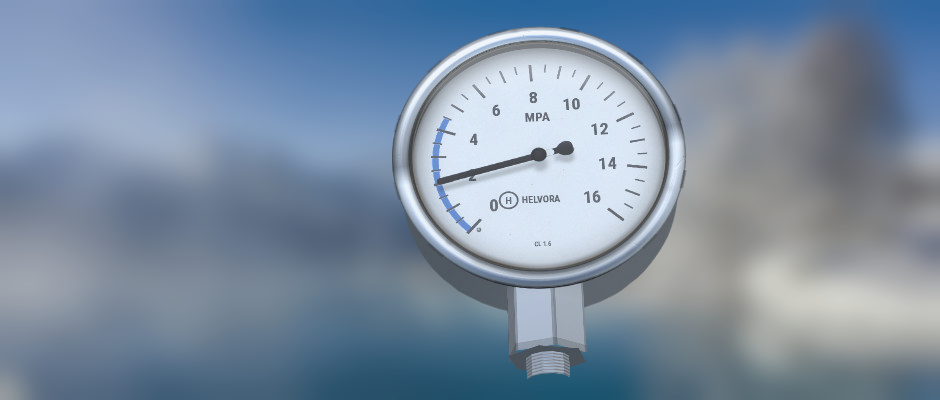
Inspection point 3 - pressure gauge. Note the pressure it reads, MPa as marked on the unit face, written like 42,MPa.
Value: 2,MPa
